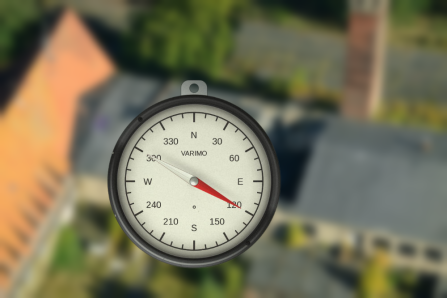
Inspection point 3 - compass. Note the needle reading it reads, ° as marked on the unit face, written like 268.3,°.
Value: 120,°
